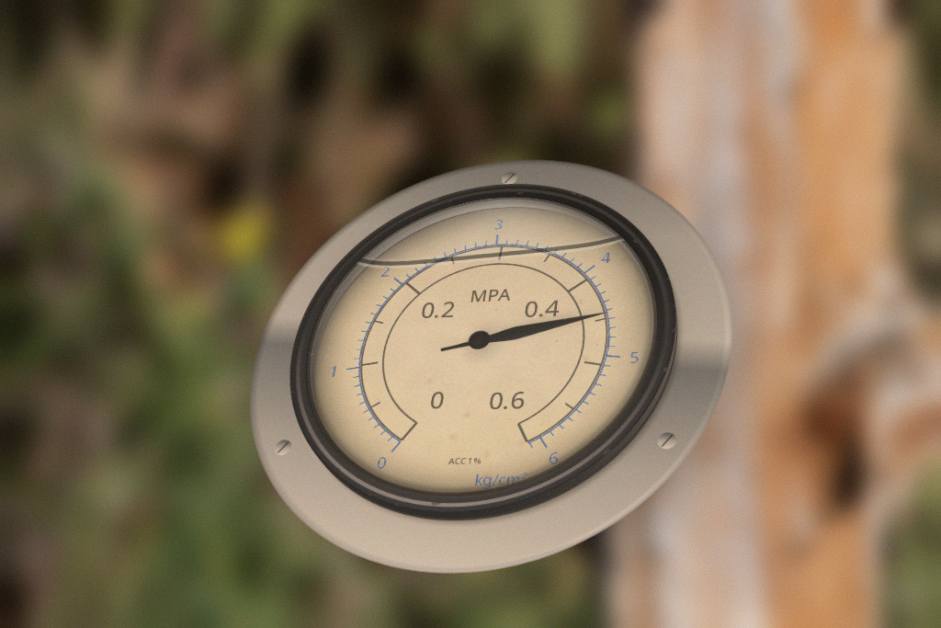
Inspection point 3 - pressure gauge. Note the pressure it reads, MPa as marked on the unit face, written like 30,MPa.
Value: 0.45,MPa
